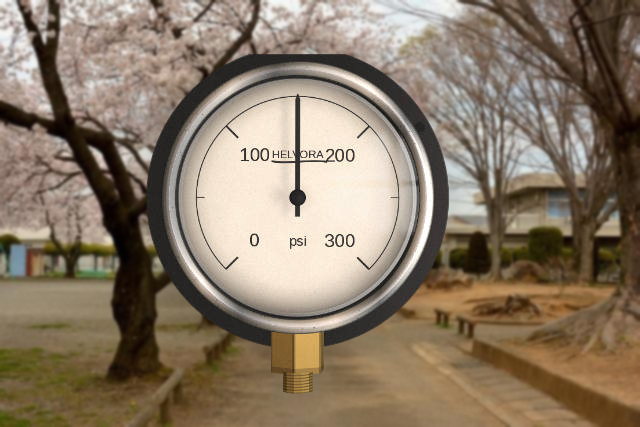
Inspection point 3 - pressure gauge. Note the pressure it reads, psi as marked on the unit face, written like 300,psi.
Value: 150,psi
